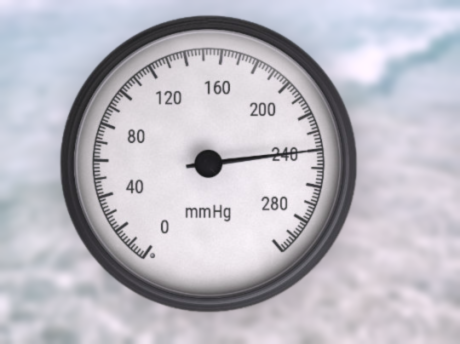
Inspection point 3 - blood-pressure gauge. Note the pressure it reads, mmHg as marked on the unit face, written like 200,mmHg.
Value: 240,mmHg
